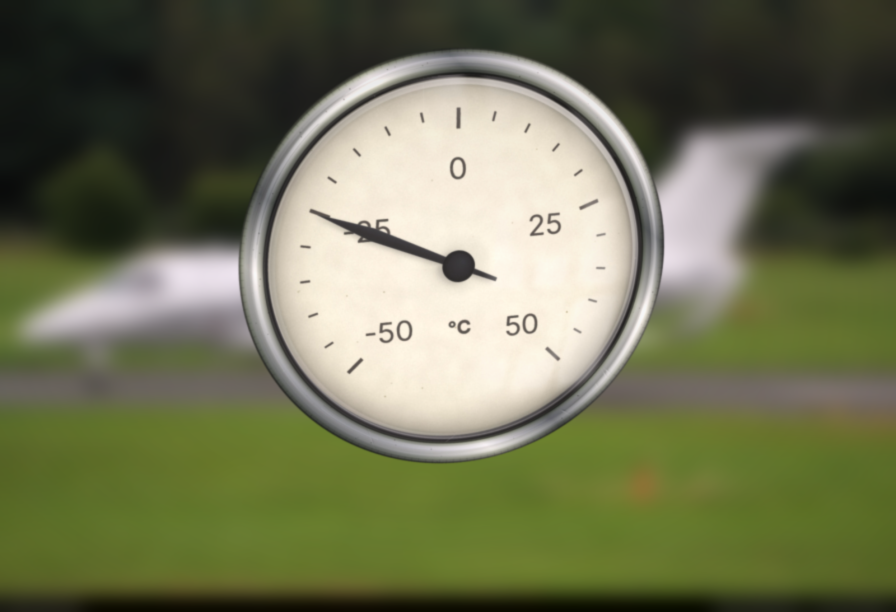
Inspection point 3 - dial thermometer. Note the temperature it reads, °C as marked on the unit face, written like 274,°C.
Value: -25,°C
